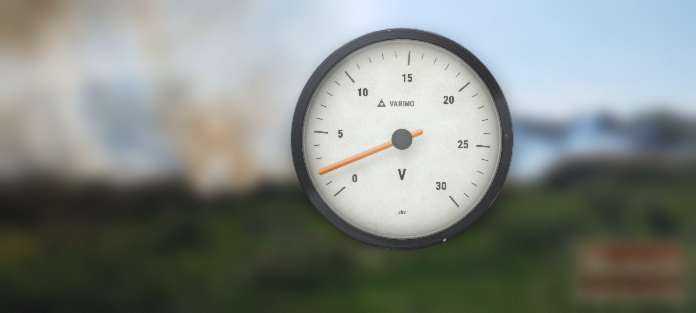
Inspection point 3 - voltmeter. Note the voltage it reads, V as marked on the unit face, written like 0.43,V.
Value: 2,V
